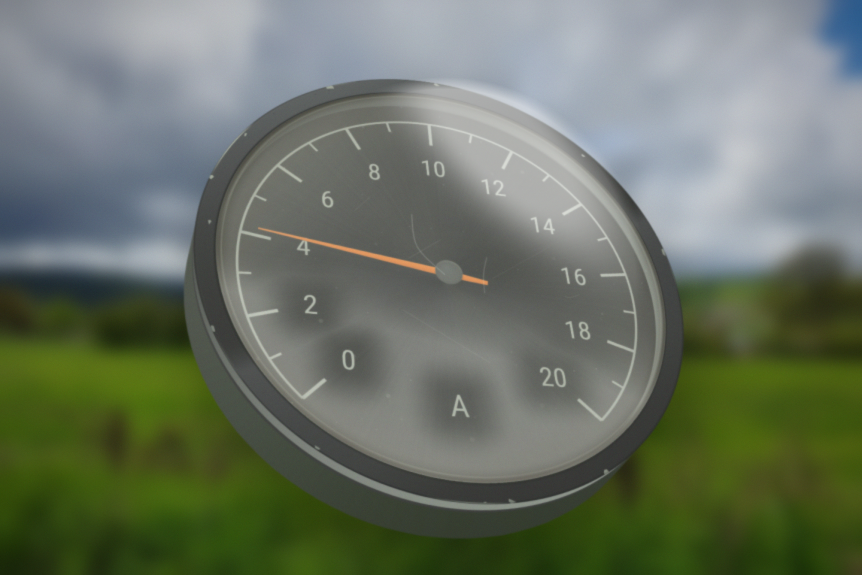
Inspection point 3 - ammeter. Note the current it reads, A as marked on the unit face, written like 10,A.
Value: 4,A
